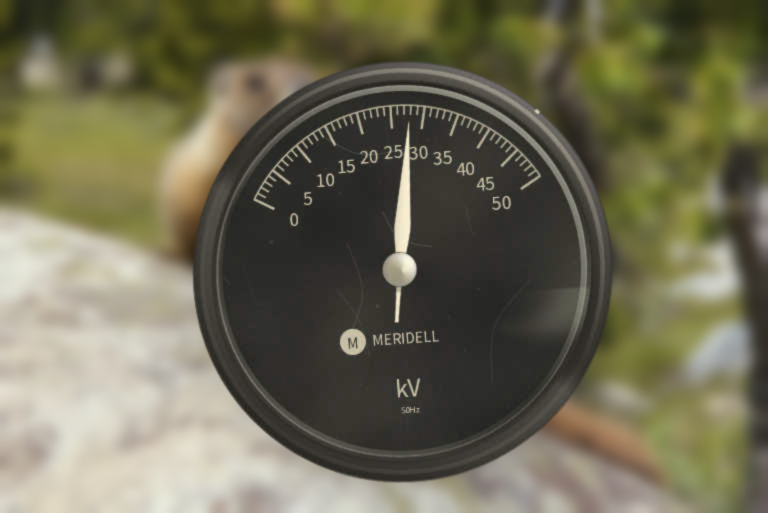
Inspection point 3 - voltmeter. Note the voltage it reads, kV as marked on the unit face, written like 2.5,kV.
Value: 28,kV
